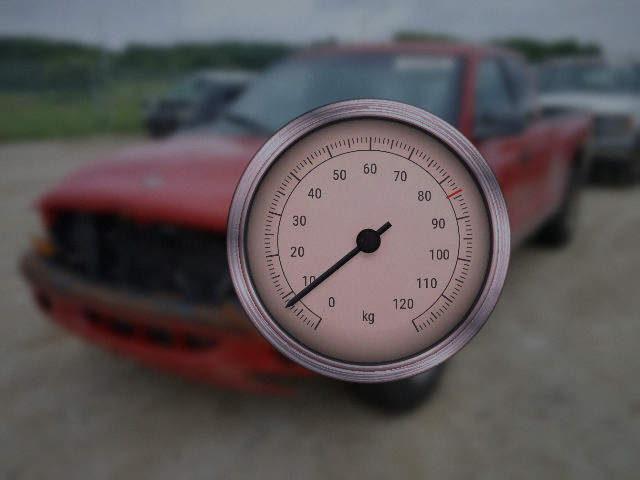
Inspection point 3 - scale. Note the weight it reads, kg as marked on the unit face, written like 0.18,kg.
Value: 8,kg
